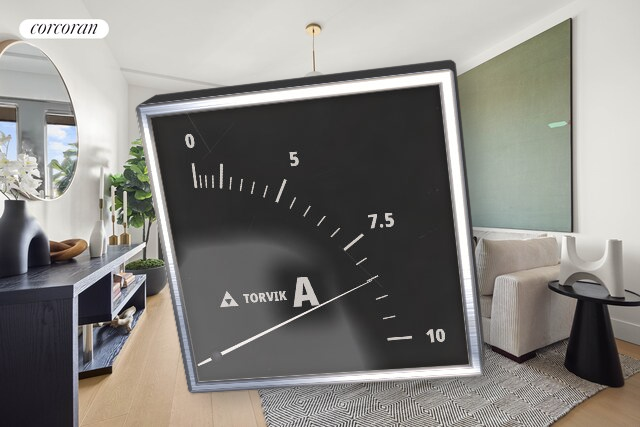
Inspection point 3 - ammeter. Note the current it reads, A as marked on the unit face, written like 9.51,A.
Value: 8.5,A
